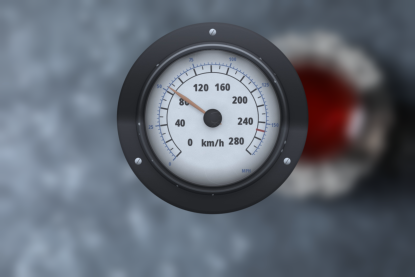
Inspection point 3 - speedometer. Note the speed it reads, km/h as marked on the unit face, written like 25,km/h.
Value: 85,km/h
